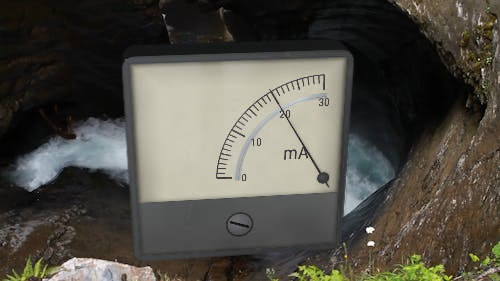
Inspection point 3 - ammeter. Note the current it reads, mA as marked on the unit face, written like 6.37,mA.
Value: 20,mA
